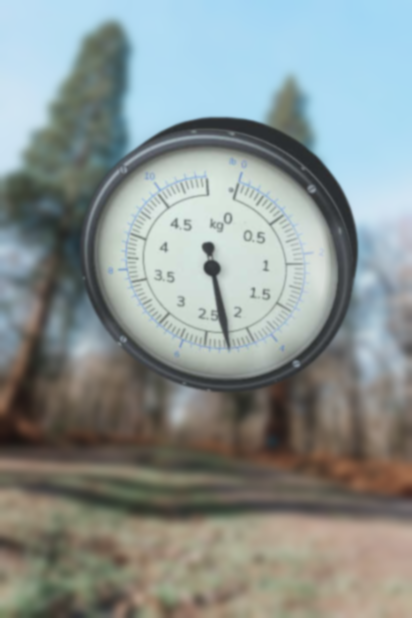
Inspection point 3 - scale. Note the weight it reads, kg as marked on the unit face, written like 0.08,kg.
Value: 2.25,kg
